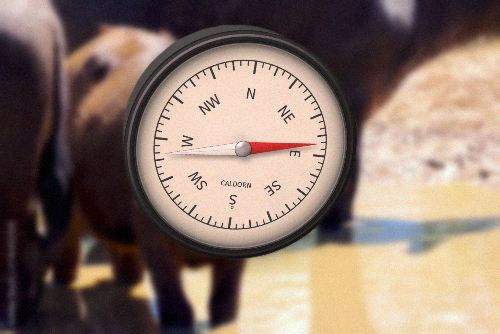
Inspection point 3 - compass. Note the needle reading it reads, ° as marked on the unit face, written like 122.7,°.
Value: 80,°
